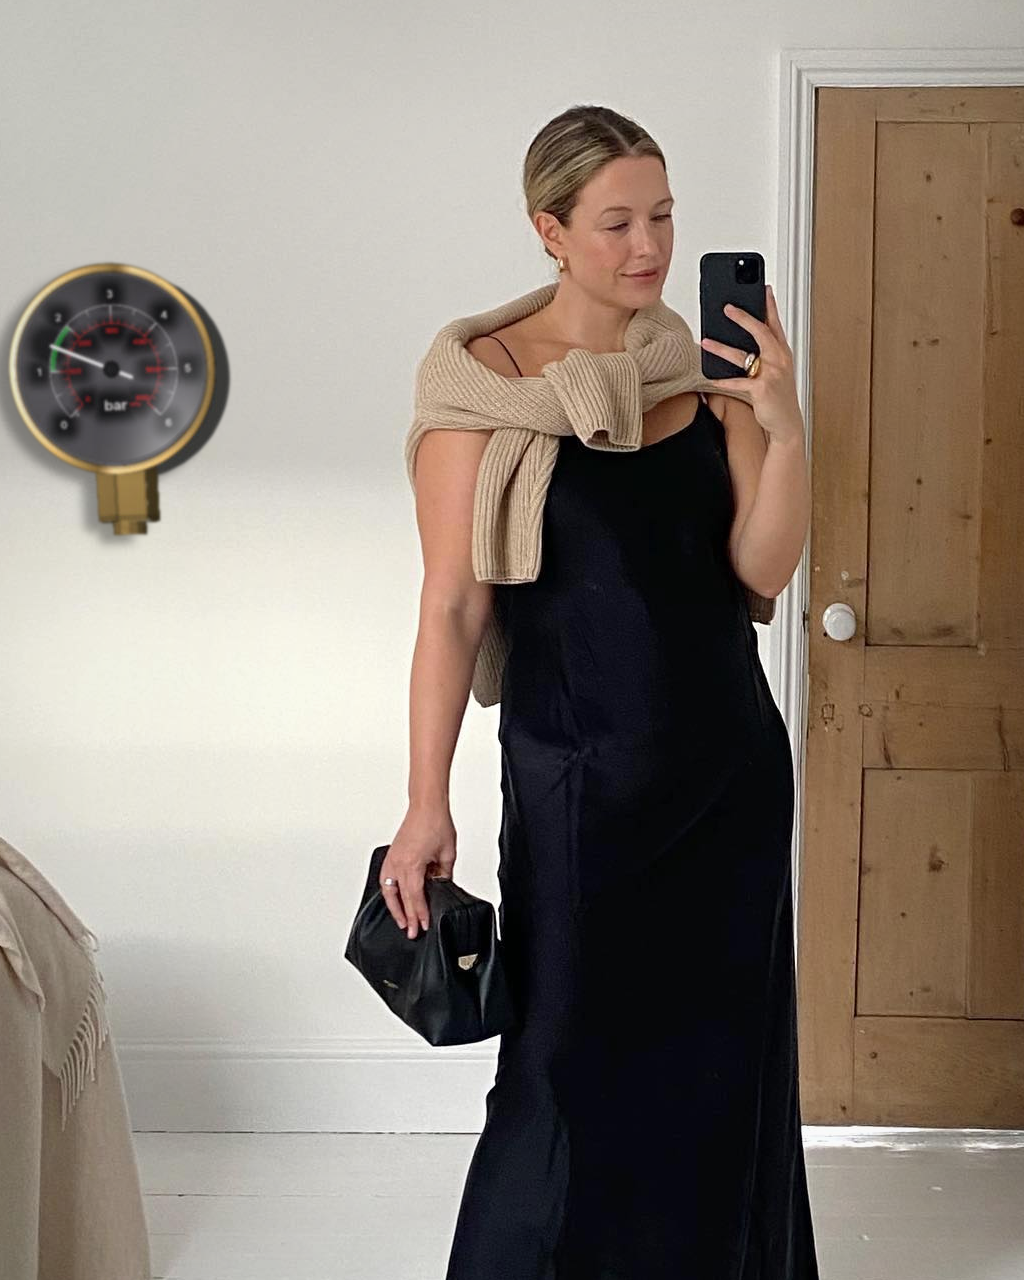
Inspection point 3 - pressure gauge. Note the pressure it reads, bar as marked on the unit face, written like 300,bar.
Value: 1.5,bar
